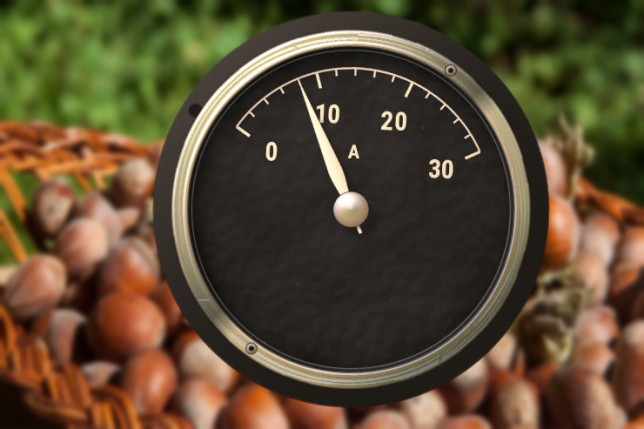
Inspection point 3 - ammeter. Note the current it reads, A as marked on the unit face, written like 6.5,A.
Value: 8,A
